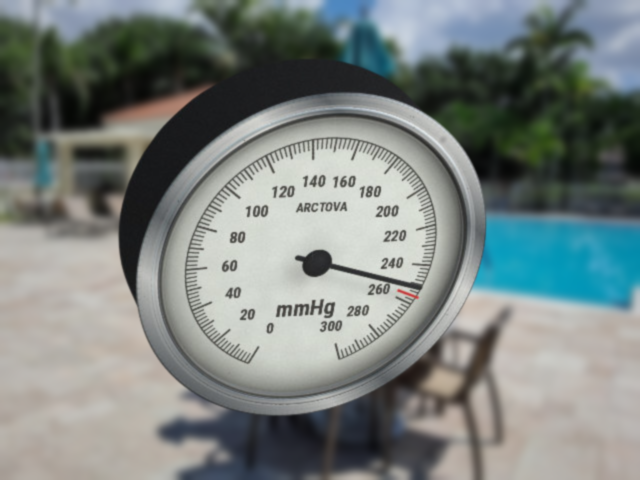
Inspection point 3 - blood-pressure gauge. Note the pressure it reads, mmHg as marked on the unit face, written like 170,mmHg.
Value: 250,mmHg
